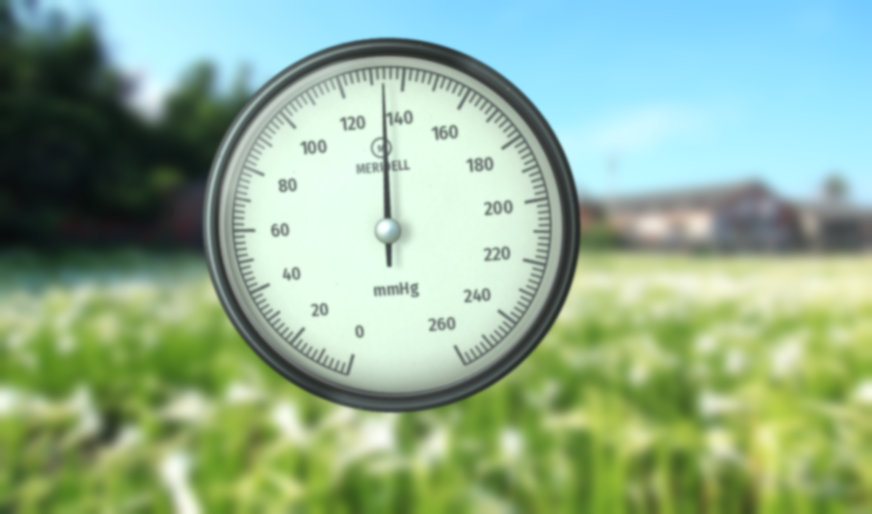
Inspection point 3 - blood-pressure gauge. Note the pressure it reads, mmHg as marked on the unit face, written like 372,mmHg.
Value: 134,mmHg
